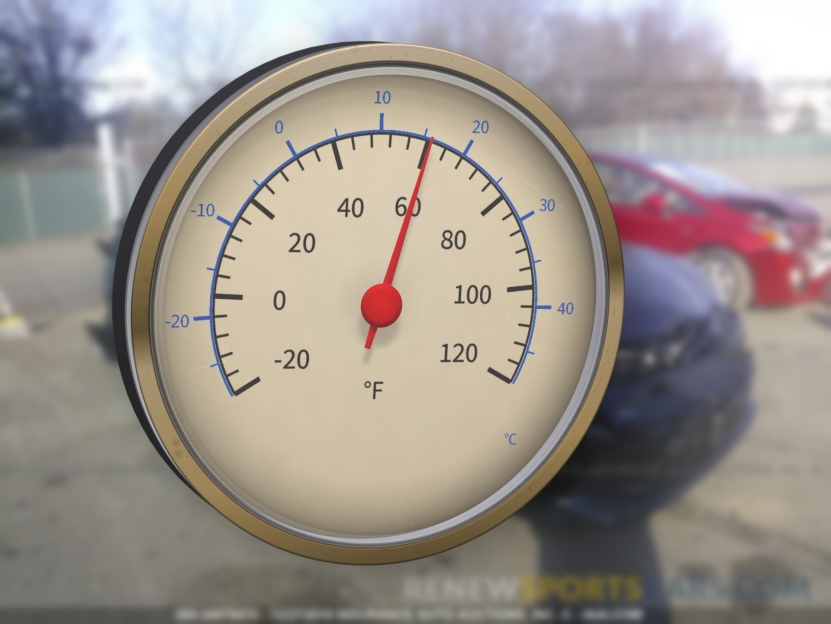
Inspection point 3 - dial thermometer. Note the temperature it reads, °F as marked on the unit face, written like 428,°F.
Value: 60,°F
